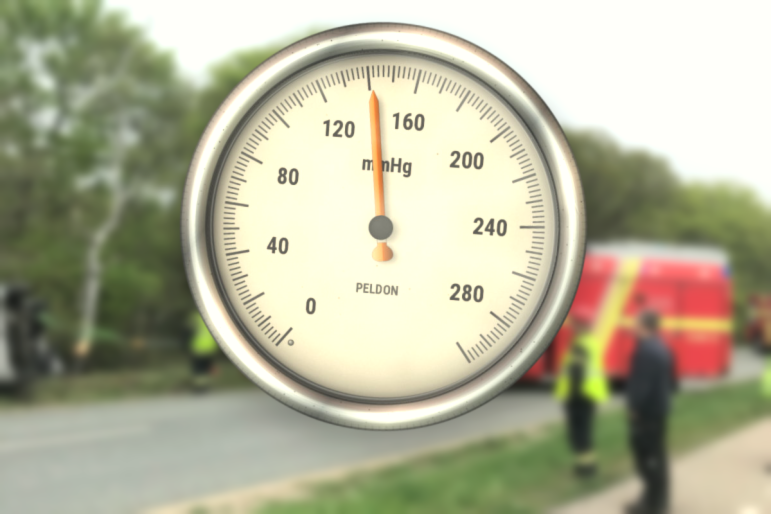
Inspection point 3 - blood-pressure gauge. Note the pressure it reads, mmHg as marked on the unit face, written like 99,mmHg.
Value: 142,mmHg
